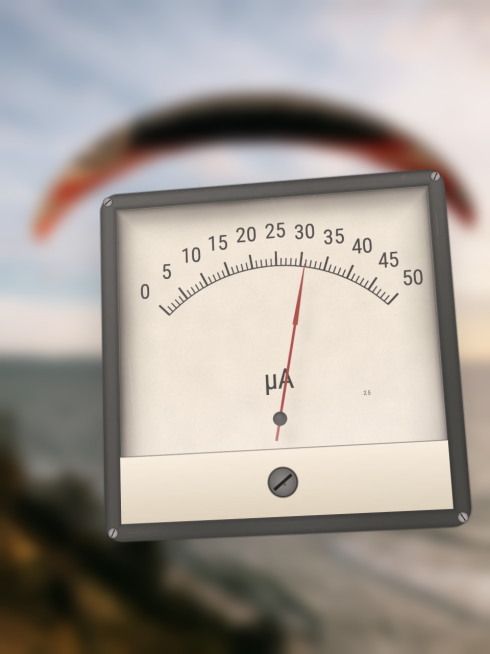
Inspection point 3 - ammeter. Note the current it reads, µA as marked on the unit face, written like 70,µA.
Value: 31,µA
